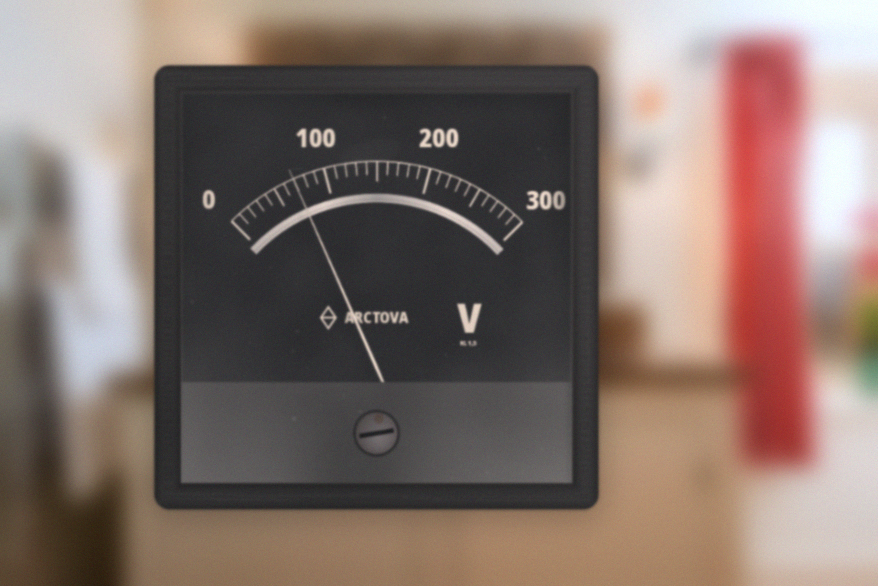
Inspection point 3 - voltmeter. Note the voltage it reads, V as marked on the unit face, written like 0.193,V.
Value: 70,V
